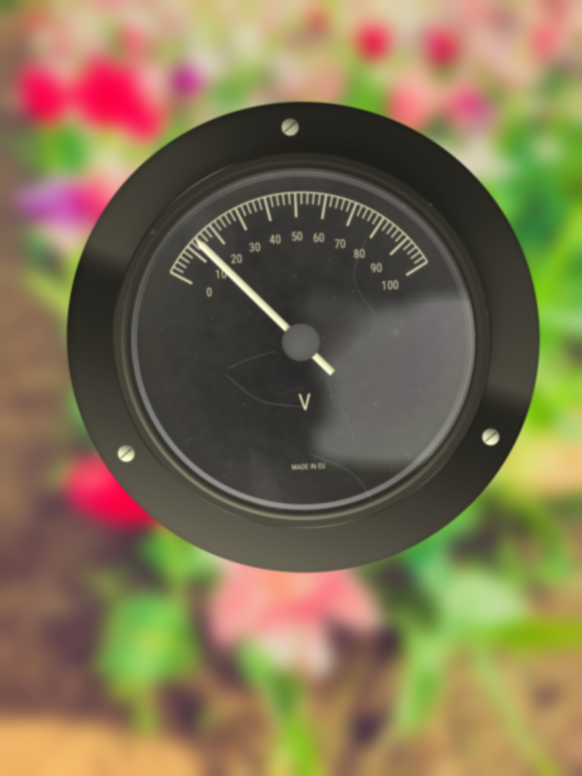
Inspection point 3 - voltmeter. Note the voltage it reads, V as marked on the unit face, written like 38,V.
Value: 14,V
